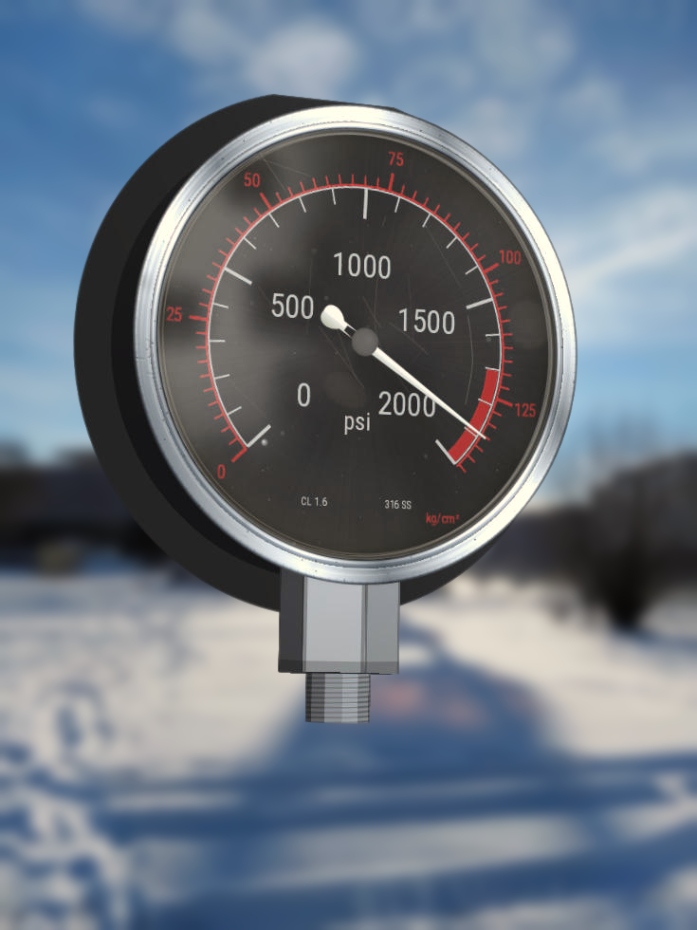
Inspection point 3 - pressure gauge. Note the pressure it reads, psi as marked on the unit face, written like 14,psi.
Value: 1900,psi
